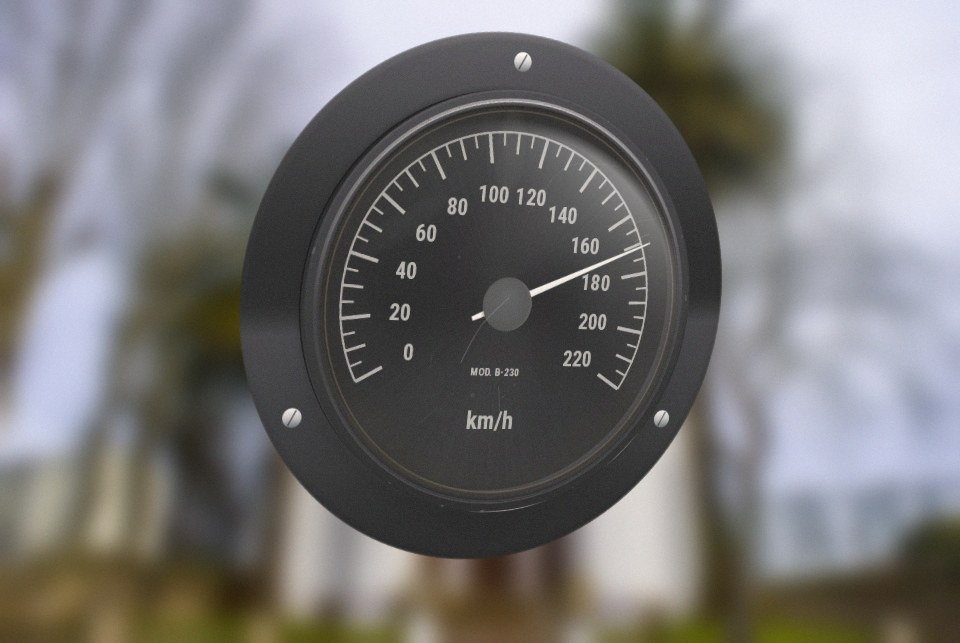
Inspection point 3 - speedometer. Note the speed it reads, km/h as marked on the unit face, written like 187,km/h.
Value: 170,km/h
